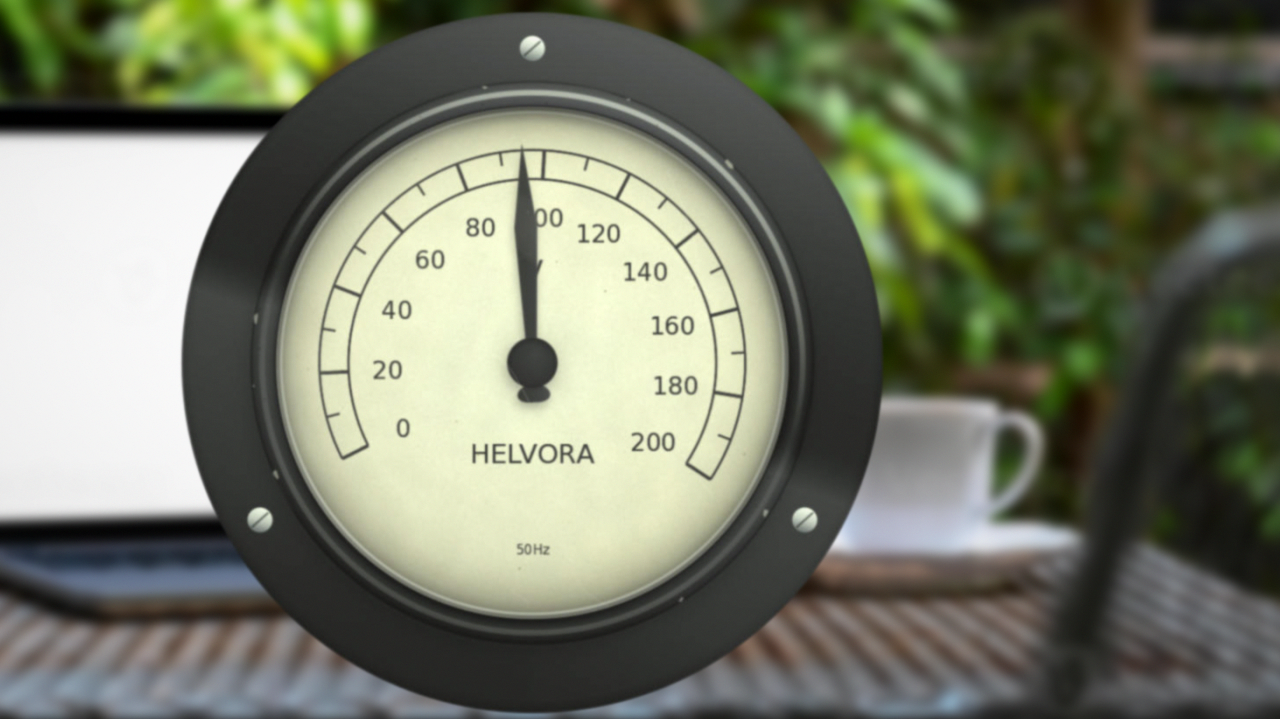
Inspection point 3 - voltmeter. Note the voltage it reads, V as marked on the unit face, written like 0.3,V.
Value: 95,V
